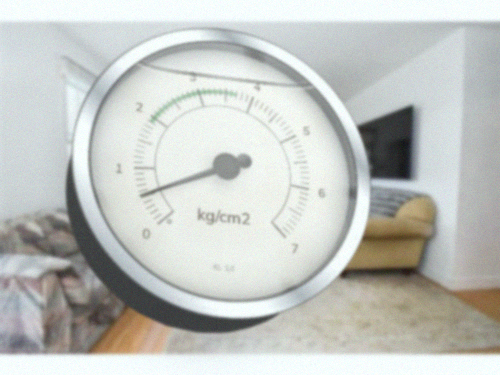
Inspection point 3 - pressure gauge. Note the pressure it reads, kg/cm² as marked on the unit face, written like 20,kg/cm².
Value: 0.5,kg/cm²
